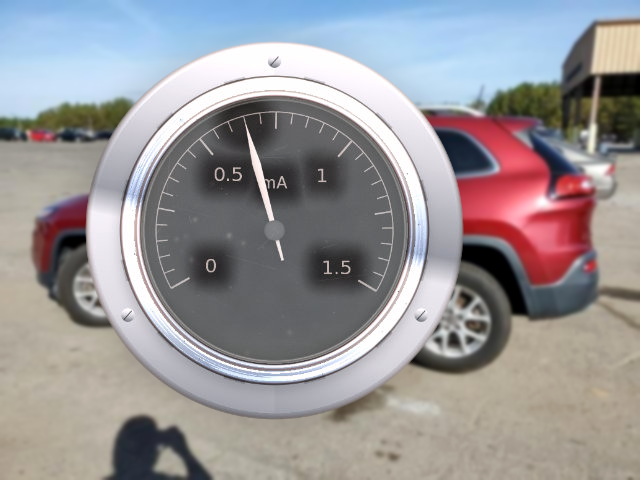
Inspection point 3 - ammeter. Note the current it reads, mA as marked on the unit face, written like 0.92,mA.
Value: 0.65,mA
